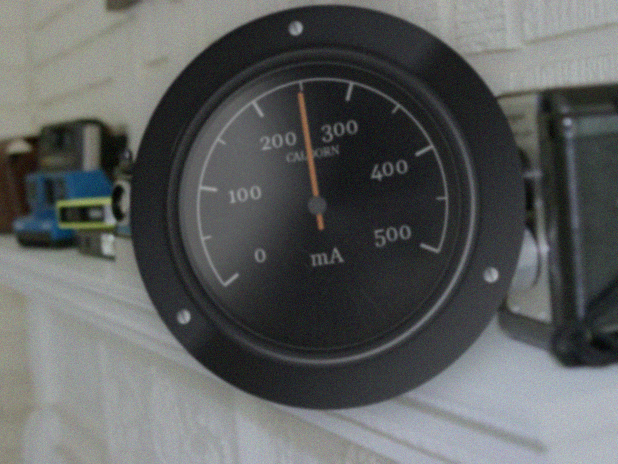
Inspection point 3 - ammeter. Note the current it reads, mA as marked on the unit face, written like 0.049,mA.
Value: 250,mA
